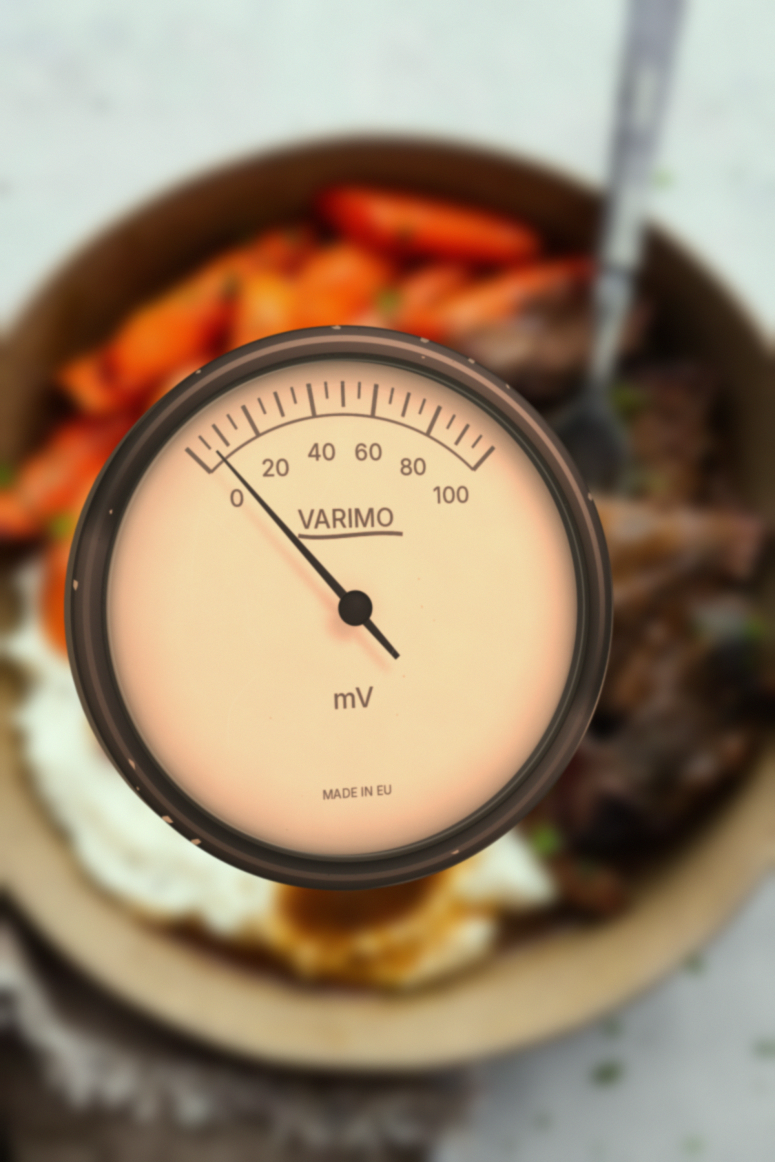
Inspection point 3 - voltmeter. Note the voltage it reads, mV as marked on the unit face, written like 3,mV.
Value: 5,mV
